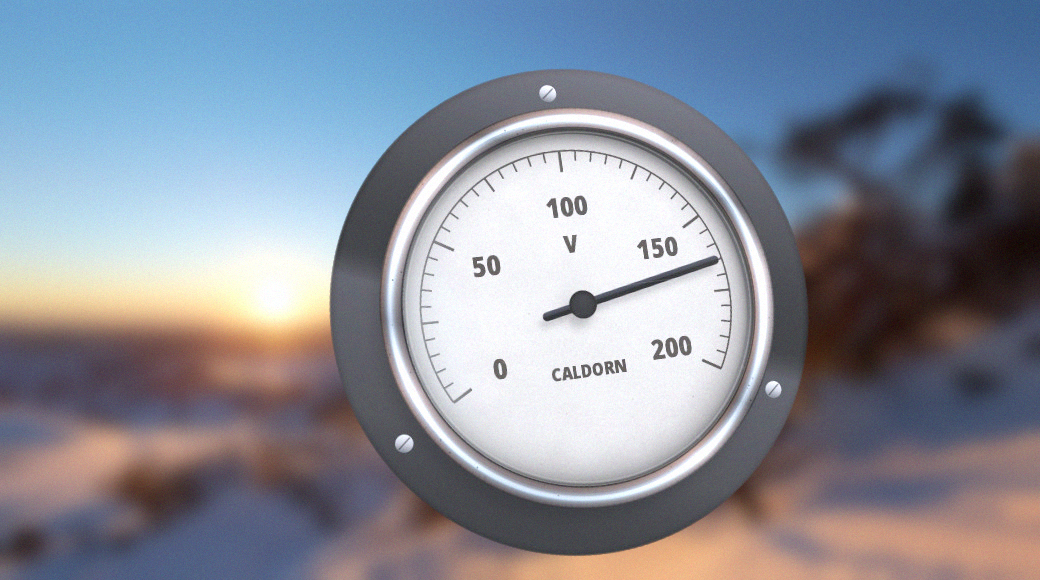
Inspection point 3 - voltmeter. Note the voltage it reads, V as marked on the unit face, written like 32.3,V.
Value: 165,V
